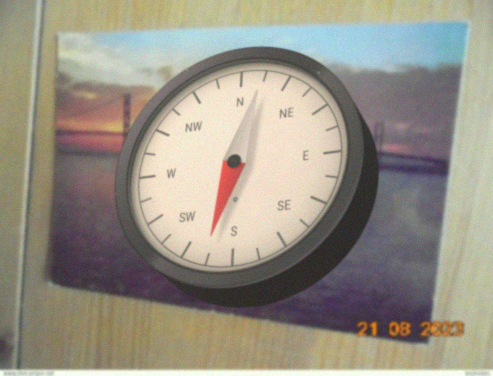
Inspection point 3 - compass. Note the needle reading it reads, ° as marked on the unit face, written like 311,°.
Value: 195,°
